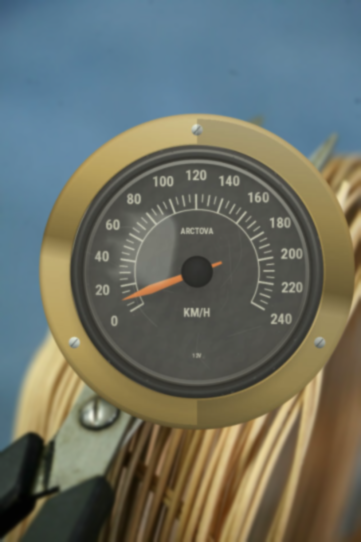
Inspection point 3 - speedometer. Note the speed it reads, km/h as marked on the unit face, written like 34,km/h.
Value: 10,km/h
